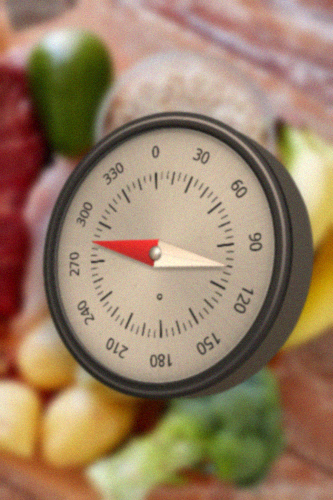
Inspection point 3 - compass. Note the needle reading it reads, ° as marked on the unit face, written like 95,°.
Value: 285,°
